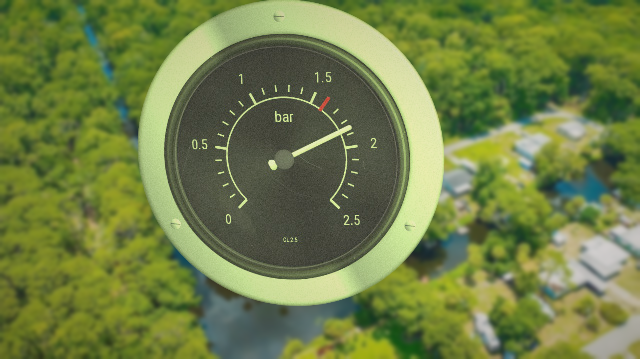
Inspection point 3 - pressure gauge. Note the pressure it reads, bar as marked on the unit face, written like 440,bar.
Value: 1.85,bar
